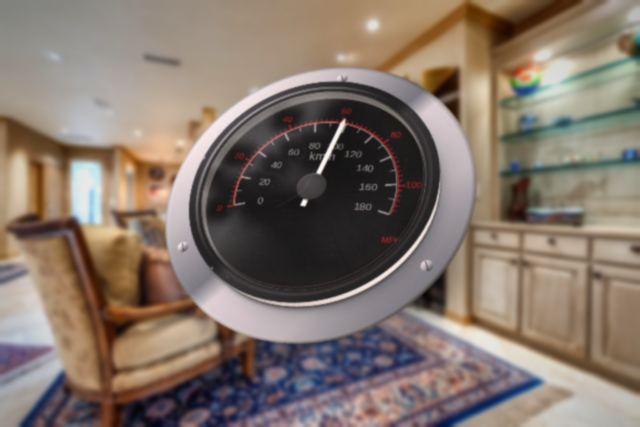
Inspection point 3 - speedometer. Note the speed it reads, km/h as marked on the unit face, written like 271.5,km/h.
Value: 100,km/h
